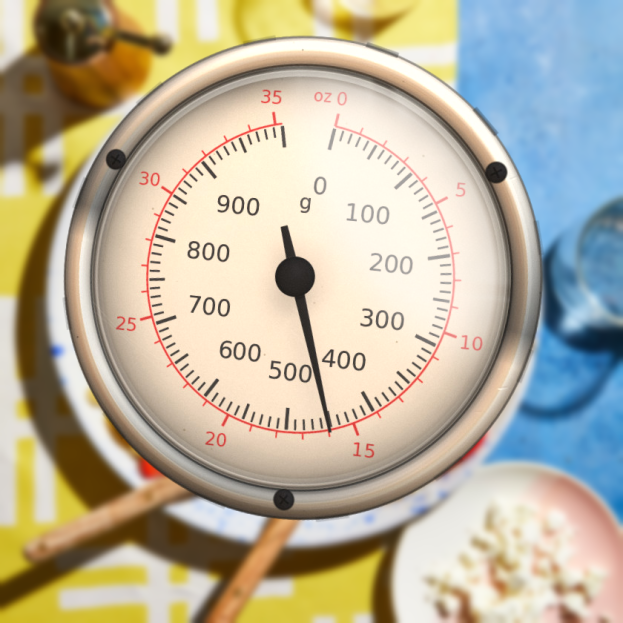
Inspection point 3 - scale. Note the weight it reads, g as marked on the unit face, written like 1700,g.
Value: 450,g
